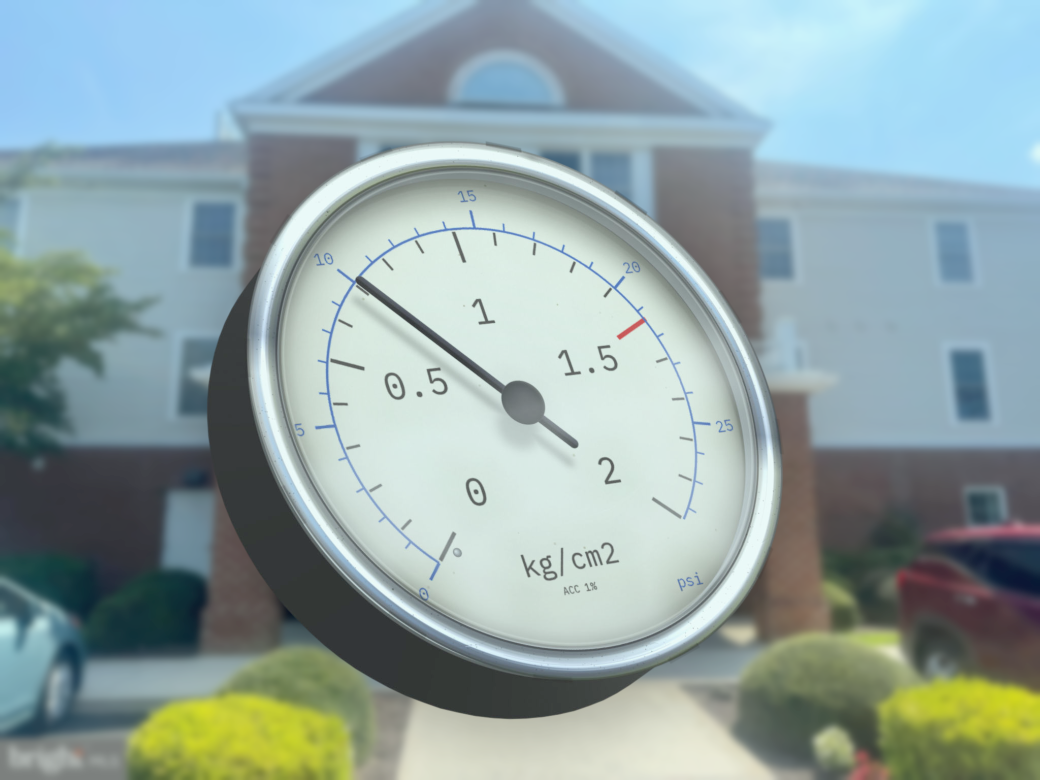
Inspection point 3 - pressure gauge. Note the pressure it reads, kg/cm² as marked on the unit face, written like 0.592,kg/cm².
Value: 0.7,kg/cm²
